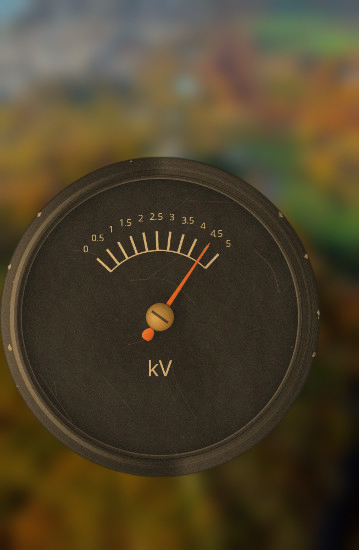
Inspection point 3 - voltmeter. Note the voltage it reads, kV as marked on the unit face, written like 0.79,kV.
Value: 4.5,kV
